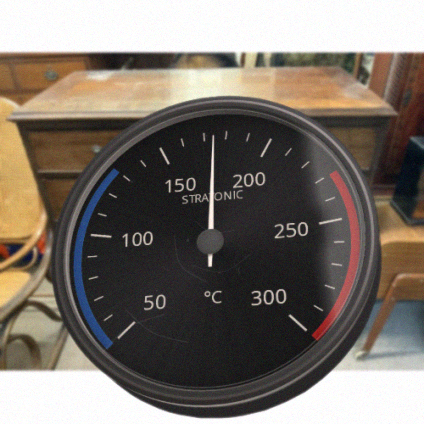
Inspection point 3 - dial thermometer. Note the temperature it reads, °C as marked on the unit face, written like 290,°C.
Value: 175,°C
